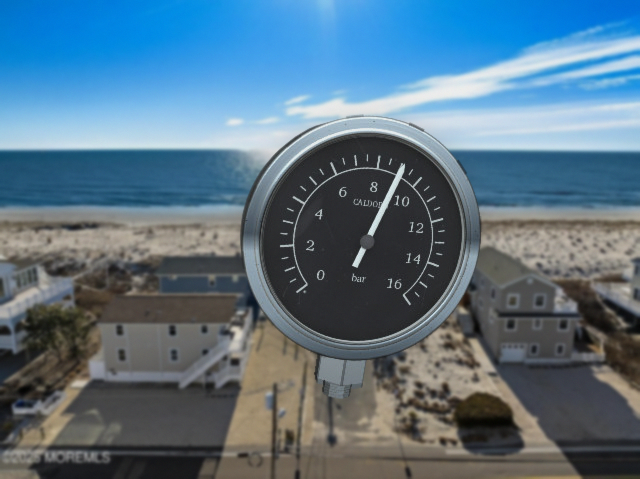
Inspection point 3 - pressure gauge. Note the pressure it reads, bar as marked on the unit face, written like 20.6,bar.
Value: 9,bar
